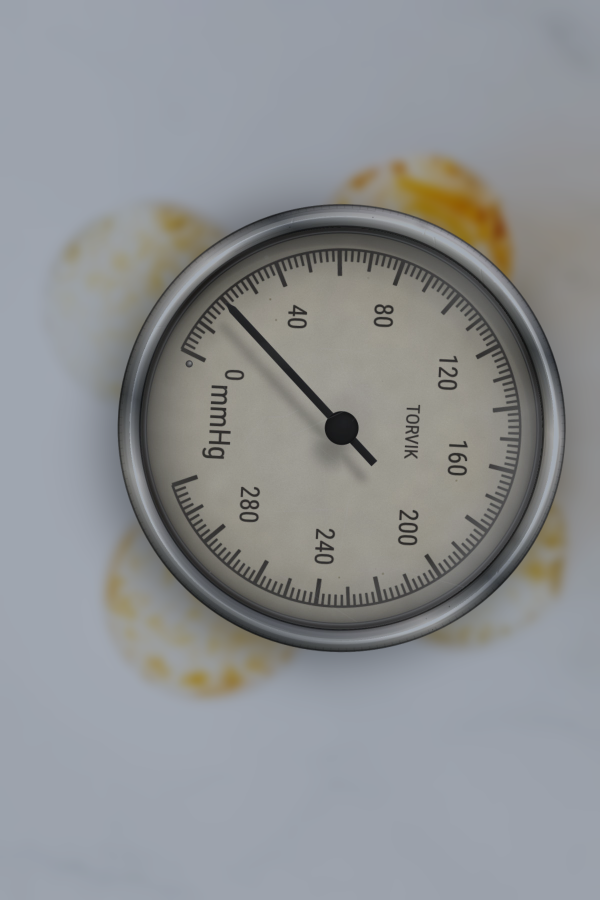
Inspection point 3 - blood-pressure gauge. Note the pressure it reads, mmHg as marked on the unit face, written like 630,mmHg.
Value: 20,mmHg
